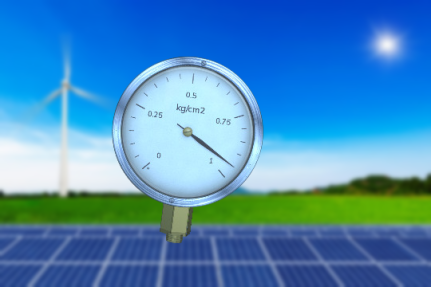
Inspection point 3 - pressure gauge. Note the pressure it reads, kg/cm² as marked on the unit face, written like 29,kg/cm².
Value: 0.95,kg/cm²
